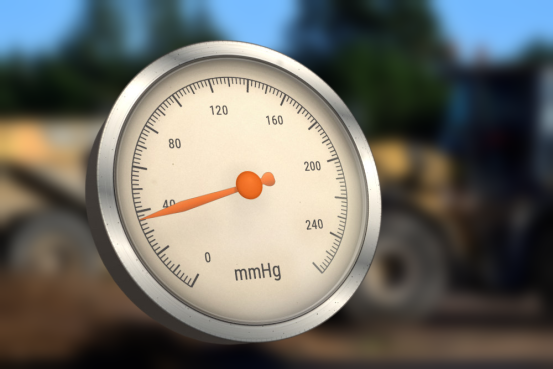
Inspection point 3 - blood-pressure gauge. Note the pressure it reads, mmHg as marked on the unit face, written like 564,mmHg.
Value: 36,mmHg
